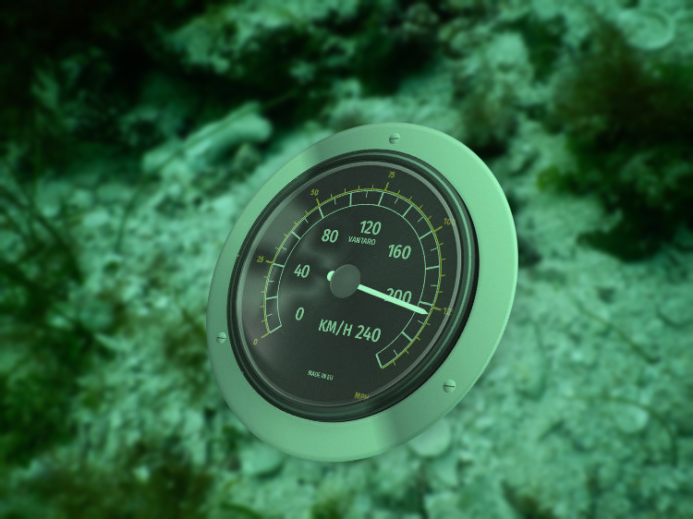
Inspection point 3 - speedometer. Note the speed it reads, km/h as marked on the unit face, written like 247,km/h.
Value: 205,km/h
